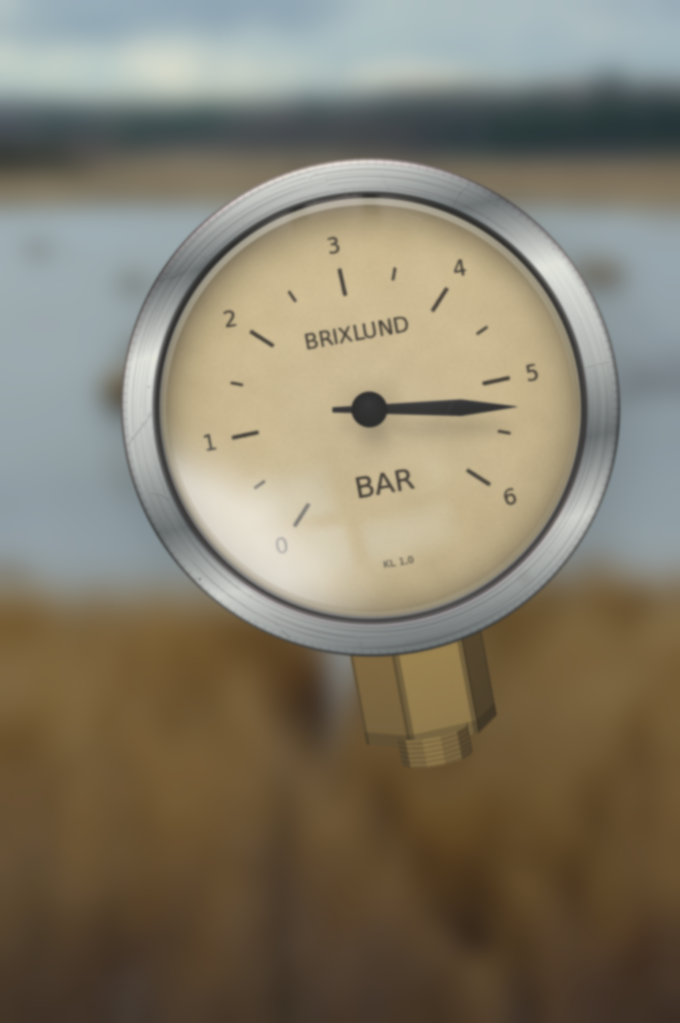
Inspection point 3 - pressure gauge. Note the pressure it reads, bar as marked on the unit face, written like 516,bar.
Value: 5.25,bar
